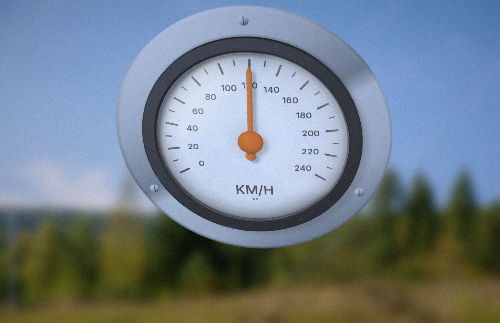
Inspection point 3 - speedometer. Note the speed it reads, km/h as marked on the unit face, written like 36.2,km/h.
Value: 120,km/h
